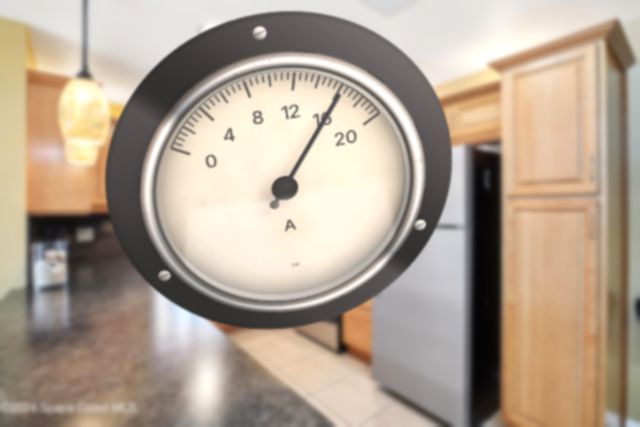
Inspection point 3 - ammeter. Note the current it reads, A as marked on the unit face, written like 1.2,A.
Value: 16,A
